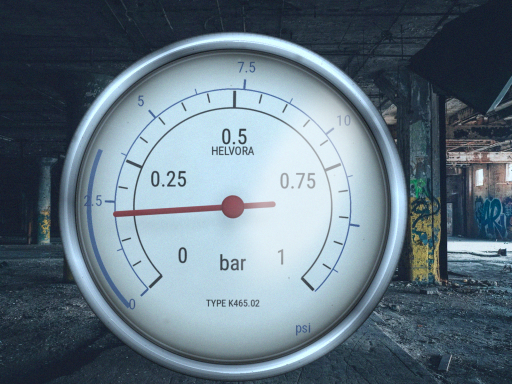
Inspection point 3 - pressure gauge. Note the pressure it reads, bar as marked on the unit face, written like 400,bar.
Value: 0.15,bar
